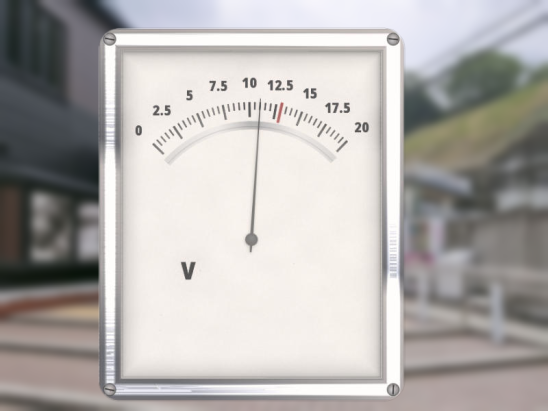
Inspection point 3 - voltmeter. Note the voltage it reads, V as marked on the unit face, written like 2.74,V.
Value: 11,V
